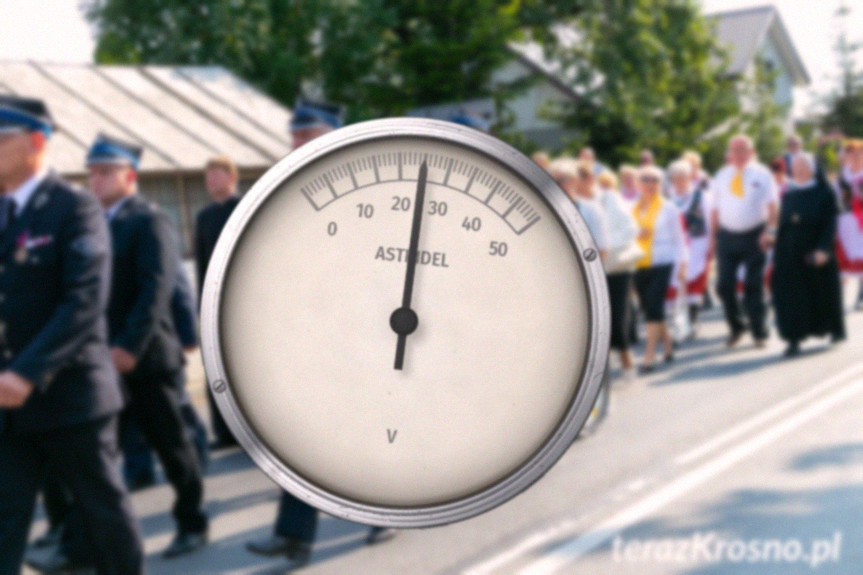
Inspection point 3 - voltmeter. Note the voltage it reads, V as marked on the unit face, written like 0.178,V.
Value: 25,V
